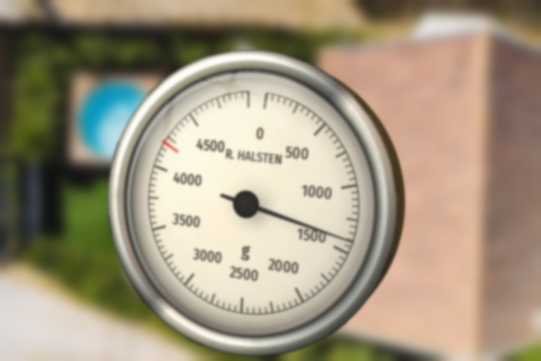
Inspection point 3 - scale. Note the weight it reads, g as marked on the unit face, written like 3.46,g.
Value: 1400,g
